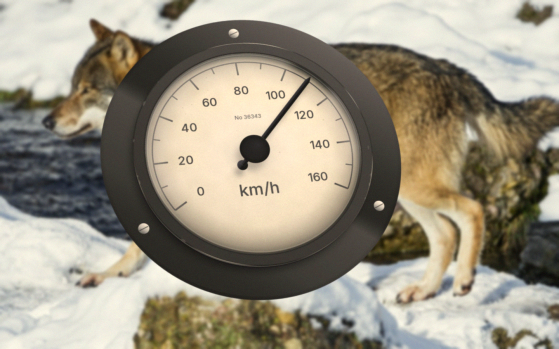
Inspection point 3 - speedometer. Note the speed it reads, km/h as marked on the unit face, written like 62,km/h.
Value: 110,km/h
